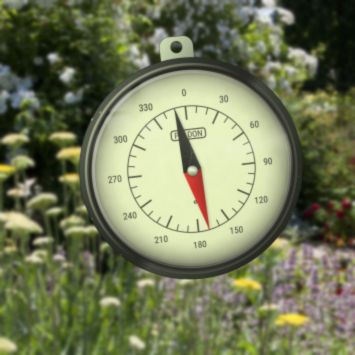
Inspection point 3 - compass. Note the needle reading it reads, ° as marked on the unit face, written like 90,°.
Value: 170,°
